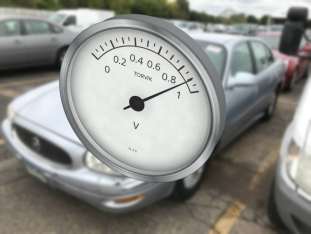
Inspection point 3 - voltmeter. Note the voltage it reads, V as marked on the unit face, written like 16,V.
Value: 0.9,V
